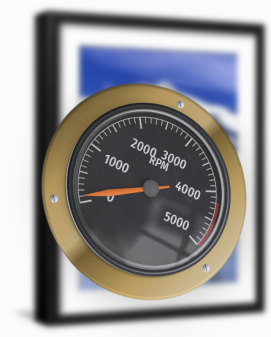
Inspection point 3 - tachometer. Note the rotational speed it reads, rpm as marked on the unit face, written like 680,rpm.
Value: 100,rpm
